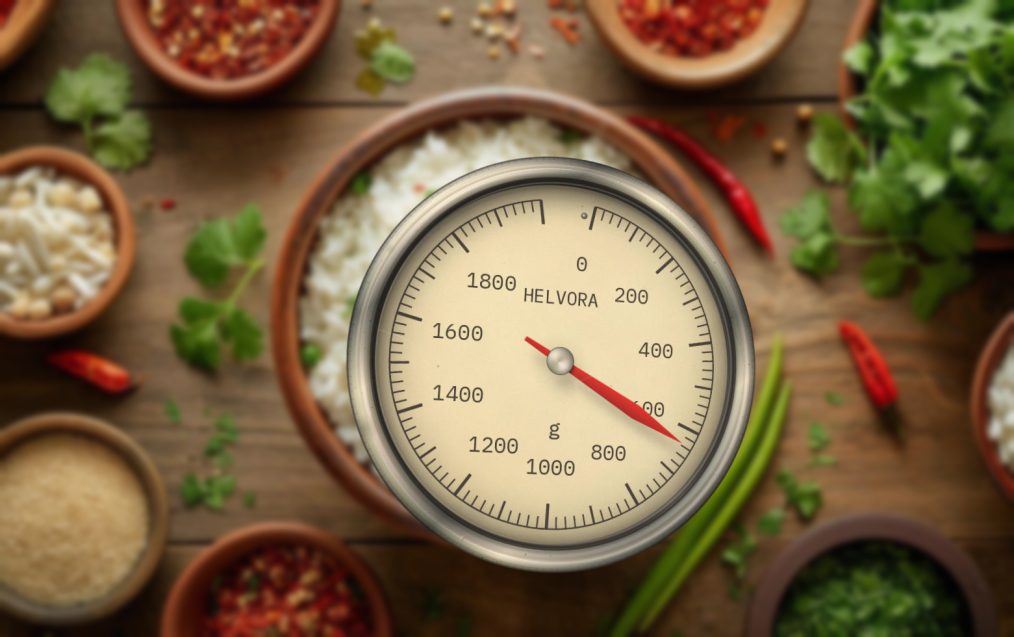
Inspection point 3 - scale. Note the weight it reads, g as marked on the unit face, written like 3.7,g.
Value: 640,g
